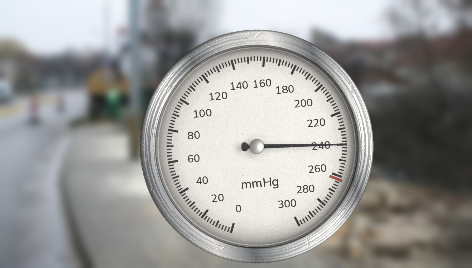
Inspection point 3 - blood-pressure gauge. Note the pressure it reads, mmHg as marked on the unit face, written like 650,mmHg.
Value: 240,mmHg
